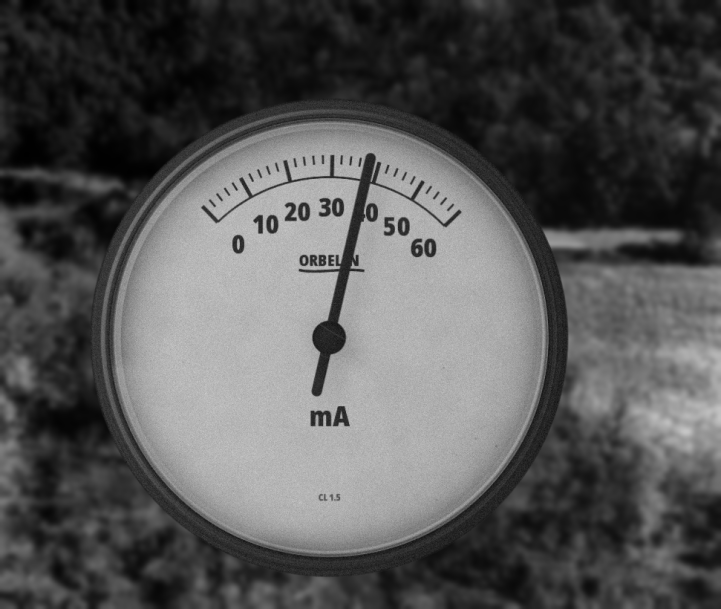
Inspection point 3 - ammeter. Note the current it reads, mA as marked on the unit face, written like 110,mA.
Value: 38,mA
